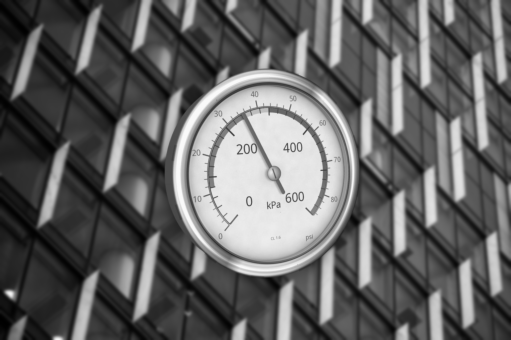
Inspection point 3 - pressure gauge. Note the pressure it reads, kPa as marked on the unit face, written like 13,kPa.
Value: 240,kPa
